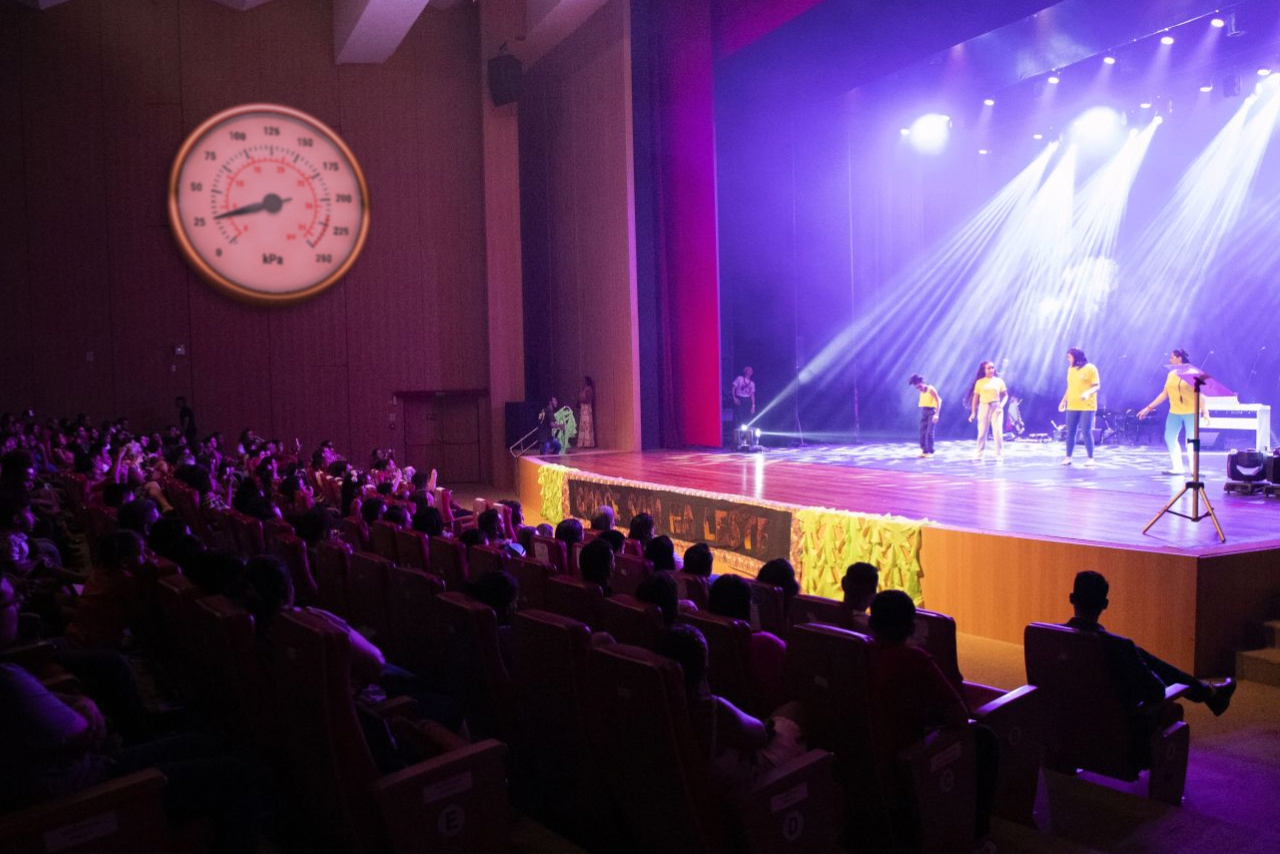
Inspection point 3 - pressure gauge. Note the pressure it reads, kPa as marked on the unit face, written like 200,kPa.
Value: 25,kPa
